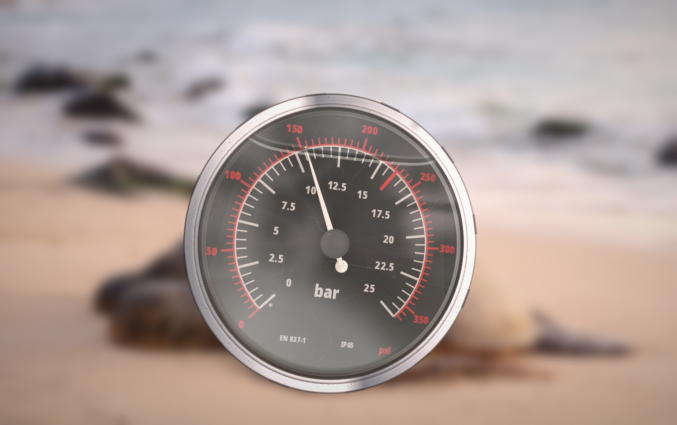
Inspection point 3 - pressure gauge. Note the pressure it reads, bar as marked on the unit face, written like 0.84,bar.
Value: 10.5,bar
